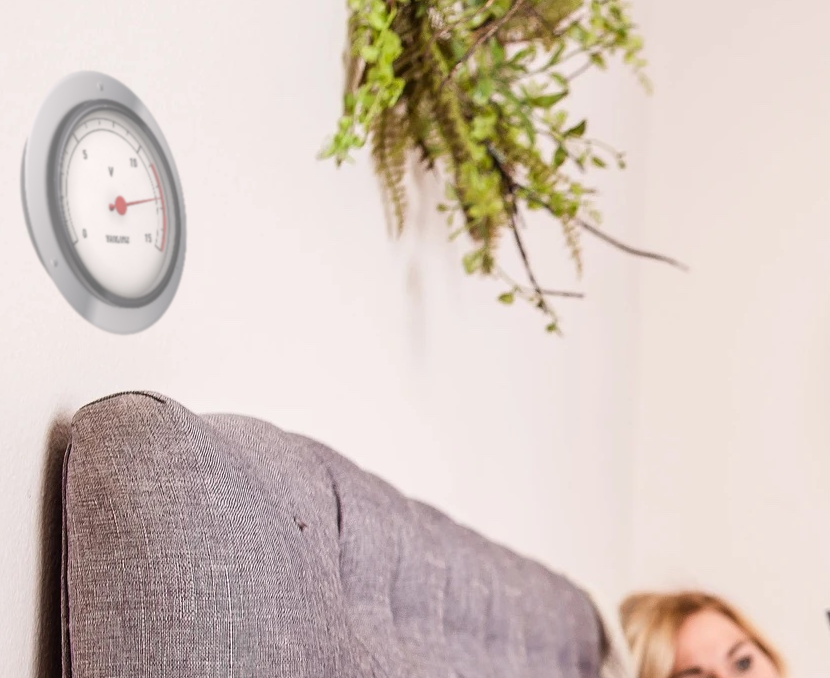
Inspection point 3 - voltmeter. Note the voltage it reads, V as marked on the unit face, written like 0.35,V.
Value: 12.5,V
